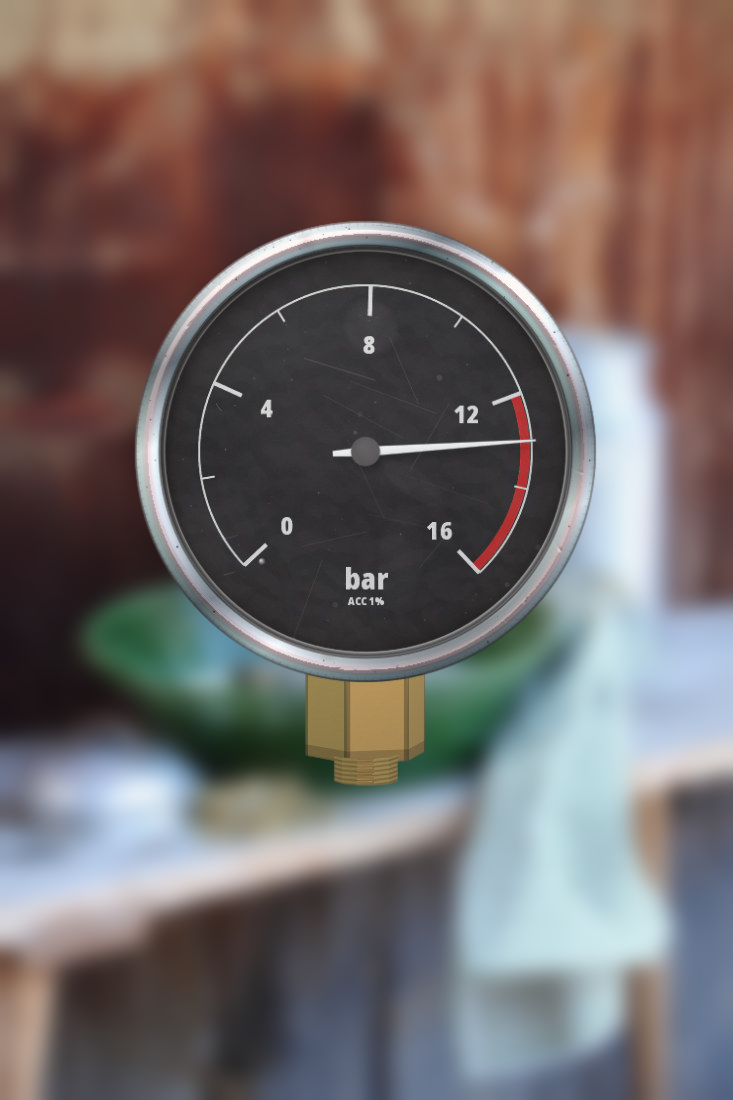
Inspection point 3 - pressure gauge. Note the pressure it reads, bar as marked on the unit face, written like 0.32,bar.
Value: 13,bar
